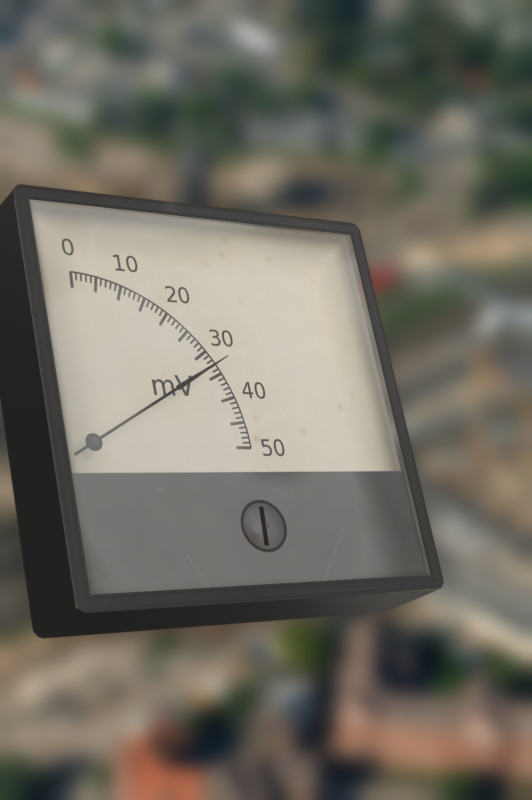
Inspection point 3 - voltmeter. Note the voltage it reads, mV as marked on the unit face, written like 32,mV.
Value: 33,mV
